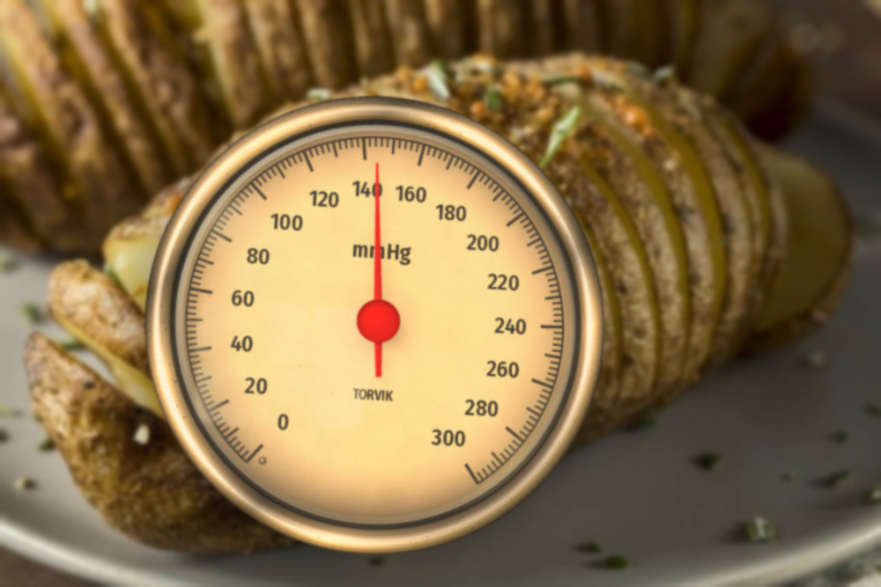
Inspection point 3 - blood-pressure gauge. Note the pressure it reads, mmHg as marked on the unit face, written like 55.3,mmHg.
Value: 144,mmHg
